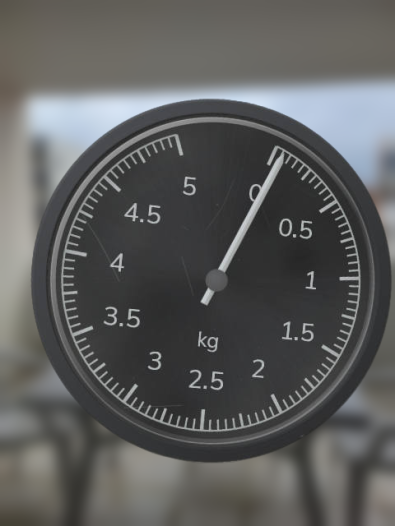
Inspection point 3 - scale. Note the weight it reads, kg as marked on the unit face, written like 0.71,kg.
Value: 0.05,kg
